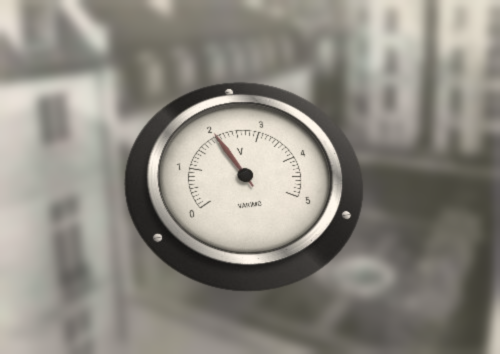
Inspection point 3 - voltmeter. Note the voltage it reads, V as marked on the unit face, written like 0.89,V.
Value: 2,V
